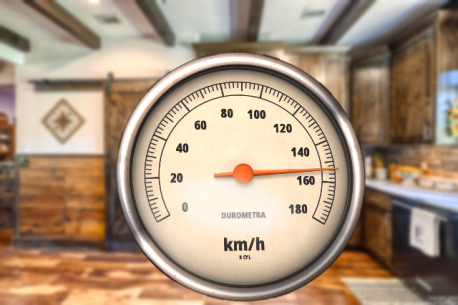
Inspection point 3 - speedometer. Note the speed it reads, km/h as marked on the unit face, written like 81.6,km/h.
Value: 154,km/h
